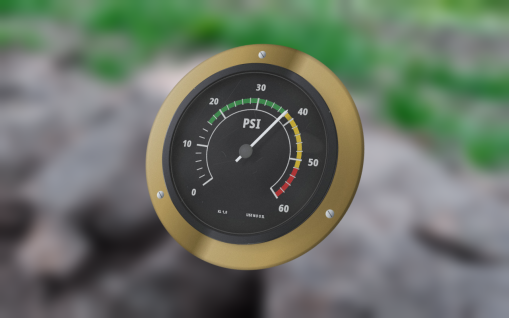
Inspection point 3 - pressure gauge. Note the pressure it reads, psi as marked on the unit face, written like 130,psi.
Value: 38,psi
